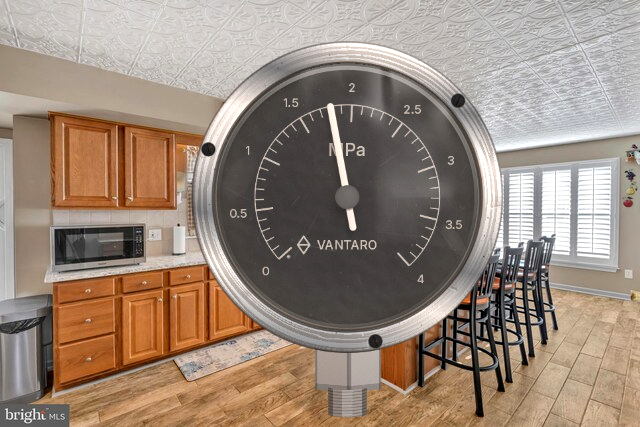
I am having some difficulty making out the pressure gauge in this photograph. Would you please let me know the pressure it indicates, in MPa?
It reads 1.8 MPa
